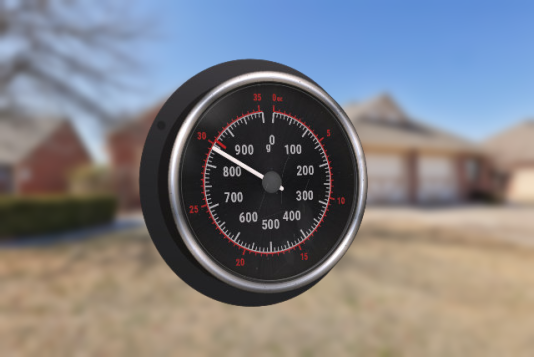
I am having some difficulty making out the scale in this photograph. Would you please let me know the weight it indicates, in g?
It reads 840 g
